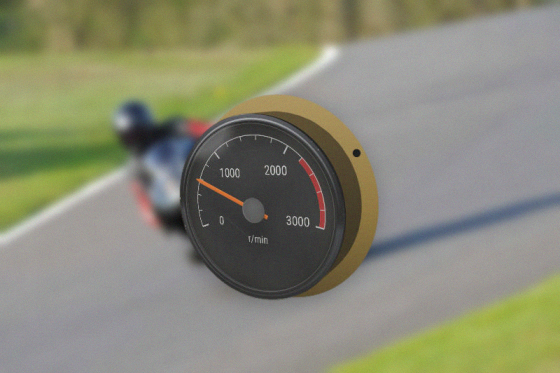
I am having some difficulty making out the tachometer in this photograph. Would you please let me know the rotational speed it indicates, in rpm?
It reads 600 rpm
